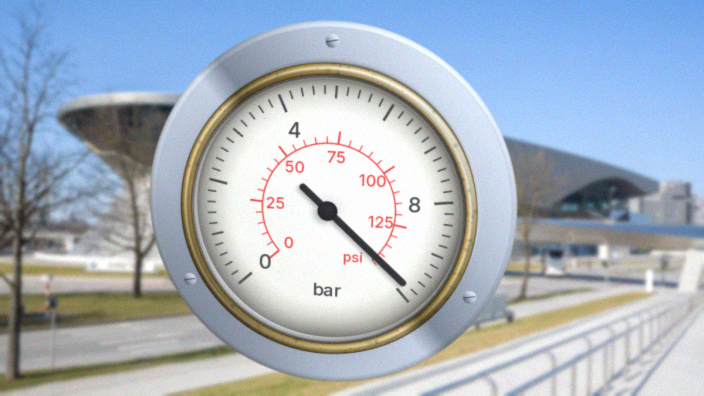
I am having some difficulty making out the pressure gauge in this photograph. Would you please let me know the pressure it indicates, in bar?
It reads 9.8 bar
